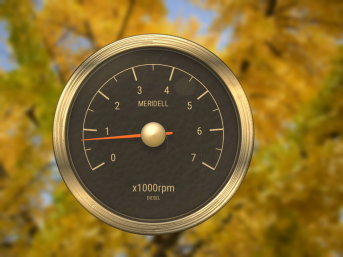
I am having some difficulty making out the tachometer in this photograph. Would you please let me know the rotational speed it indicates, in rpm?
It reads 750 rpm
